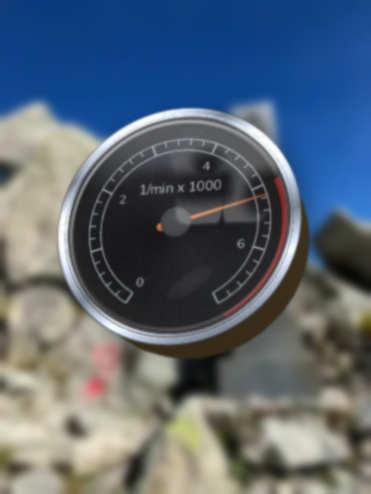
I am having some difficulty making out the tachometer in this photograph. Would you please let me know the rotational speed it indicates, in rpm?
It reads 5200 rpm
